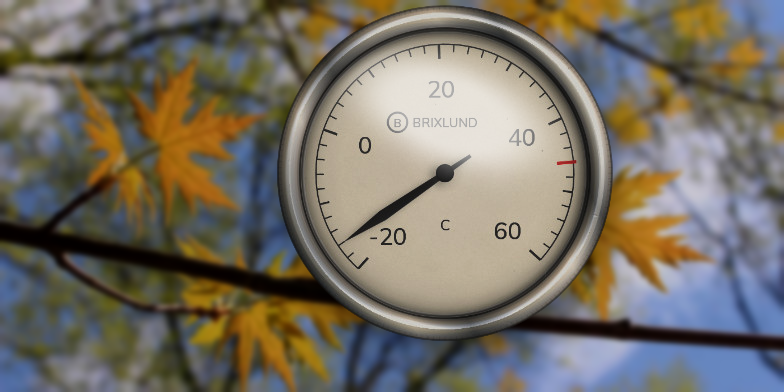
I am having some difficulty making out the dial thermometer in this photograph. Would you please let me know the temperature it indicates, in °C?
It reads -16 °C
